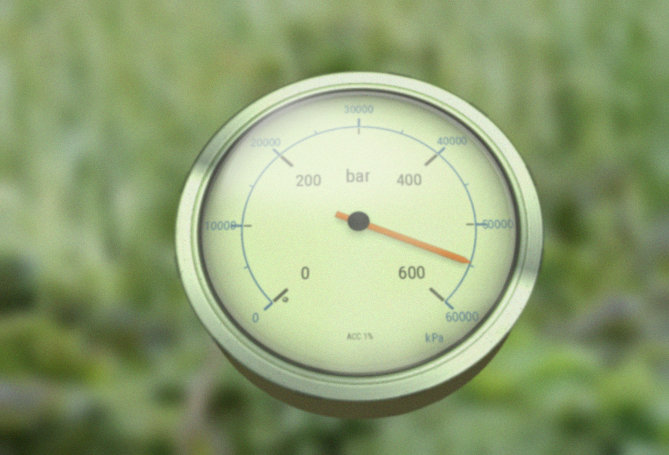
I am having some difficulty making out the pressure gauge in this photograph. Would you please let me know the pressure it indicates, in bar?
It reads 550 bar
